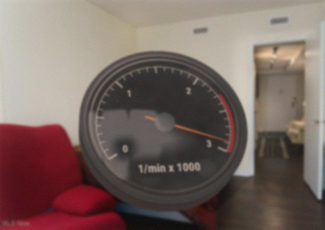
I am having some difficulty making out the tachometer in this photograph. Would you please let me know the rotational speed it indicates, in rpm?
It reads 2900 rpm
